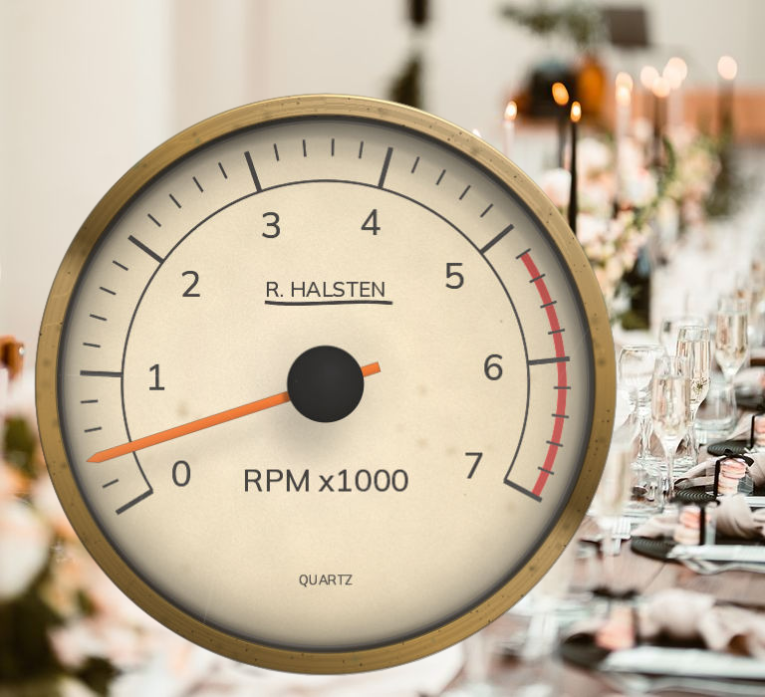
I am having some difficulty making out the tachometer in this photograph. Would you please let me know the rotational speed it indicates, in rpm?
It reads 400 rpm
